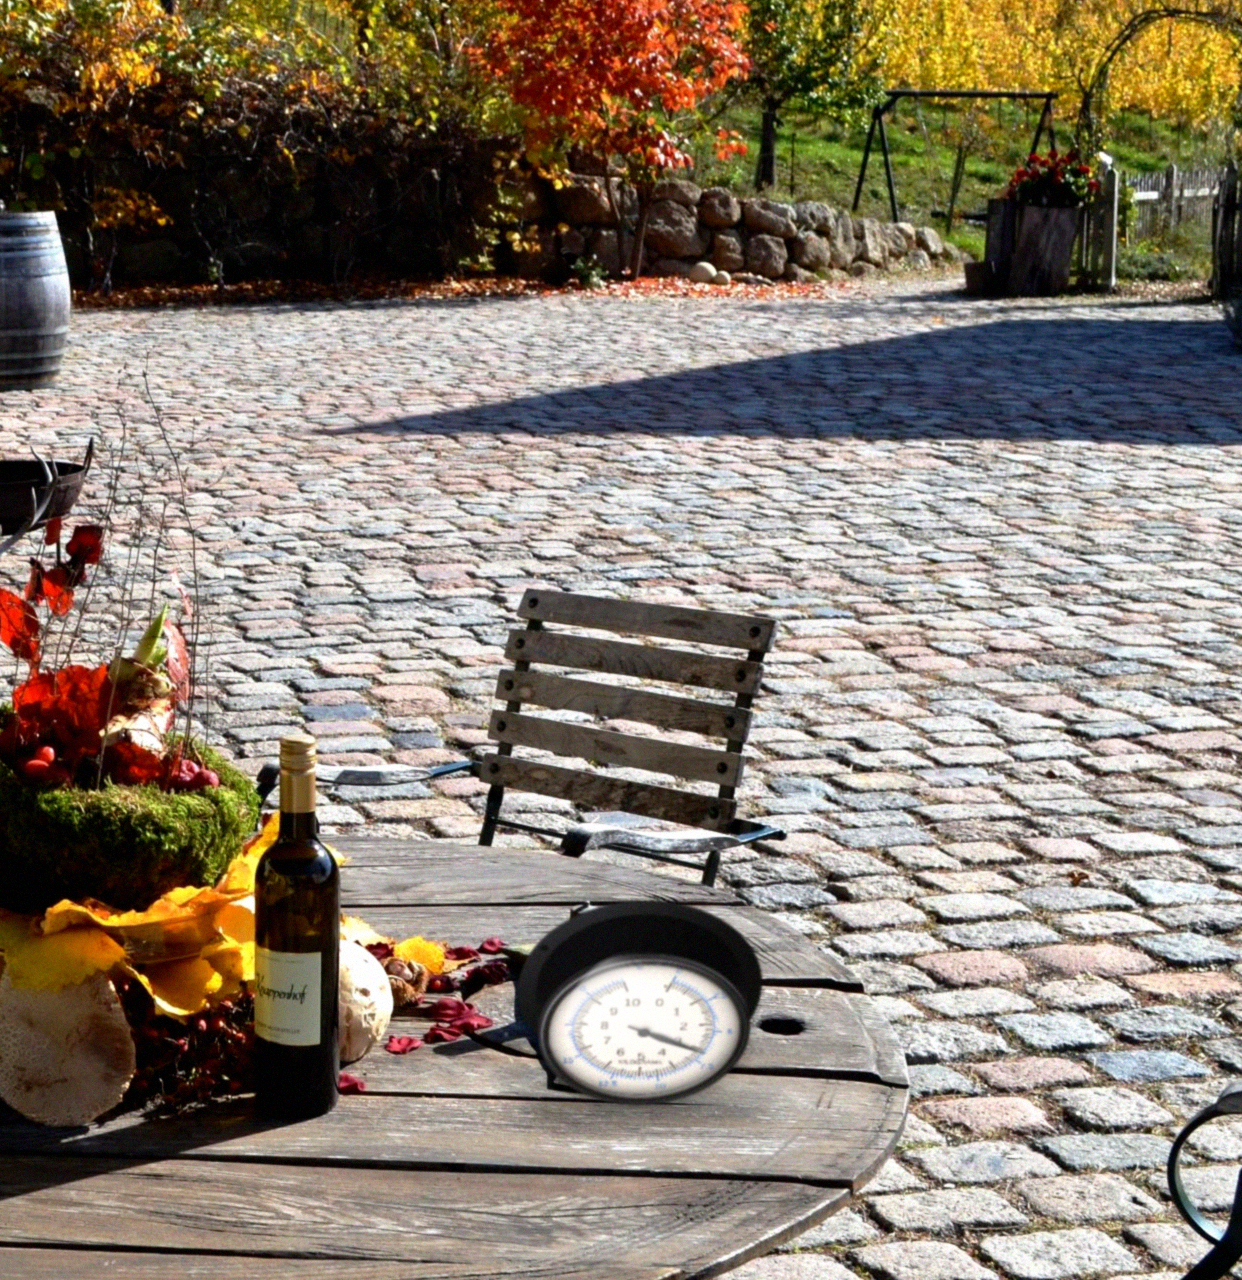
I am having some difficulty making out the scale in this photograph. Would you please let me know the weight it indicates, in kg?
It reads 3 kg
